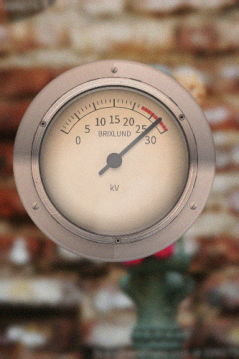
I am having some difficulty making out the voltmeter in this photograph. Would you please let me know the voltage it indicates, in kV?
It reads 27 kV
